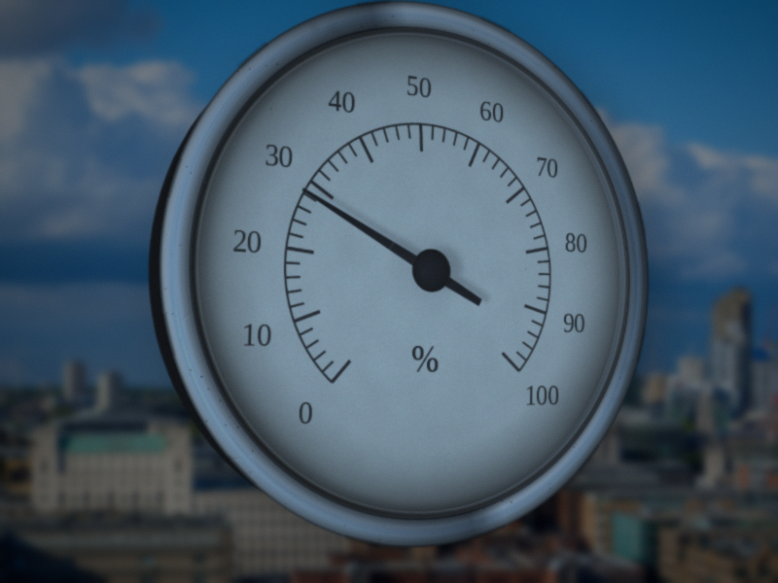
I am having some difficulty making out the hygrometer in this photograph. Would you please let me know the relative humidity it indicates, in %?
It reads 28 %
